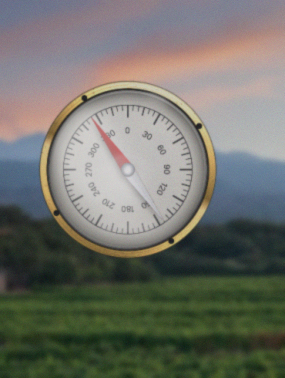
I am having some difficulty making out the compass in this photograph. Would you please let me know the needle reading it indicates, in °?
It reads 325 °
